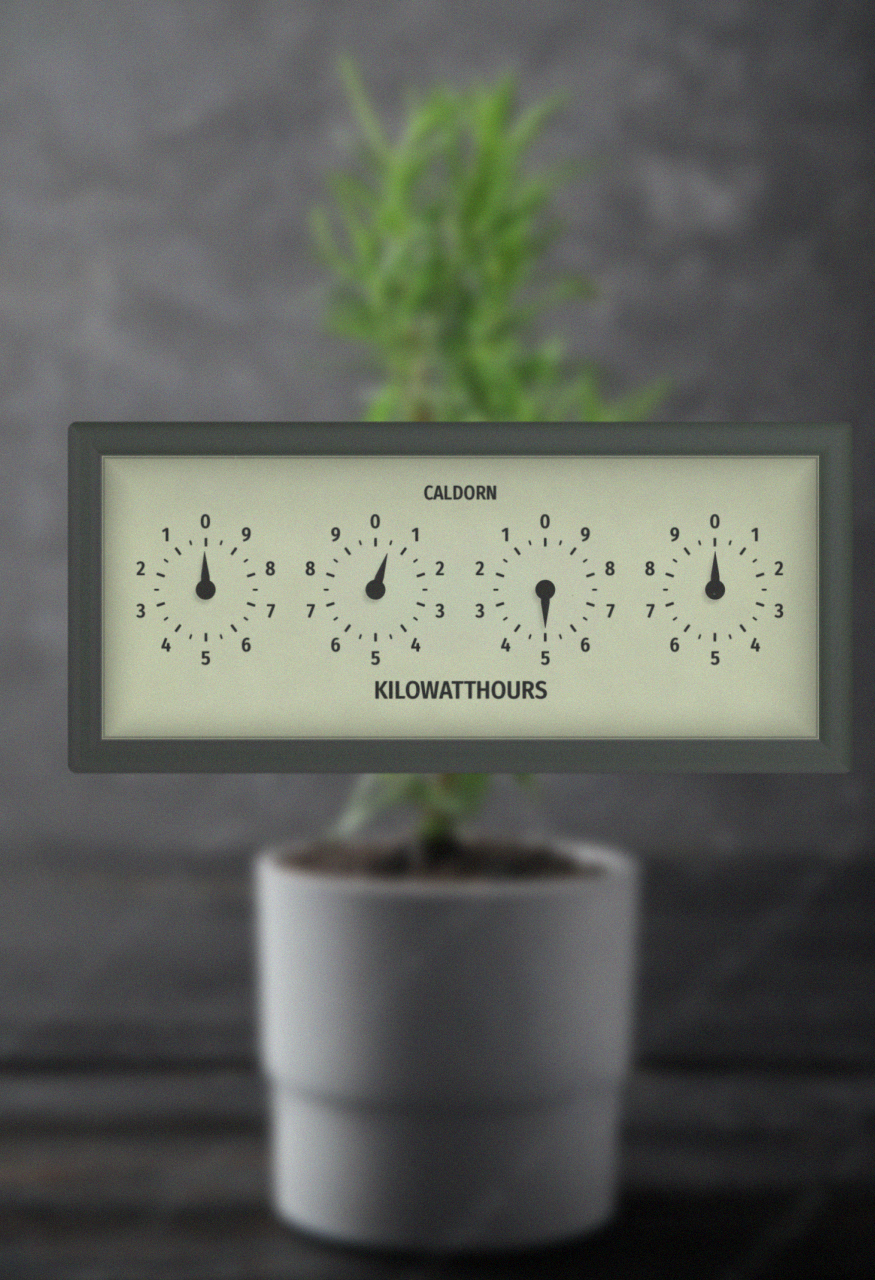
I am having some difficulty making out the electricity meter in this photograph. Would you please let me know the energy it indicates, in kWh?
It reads 50 kWh
